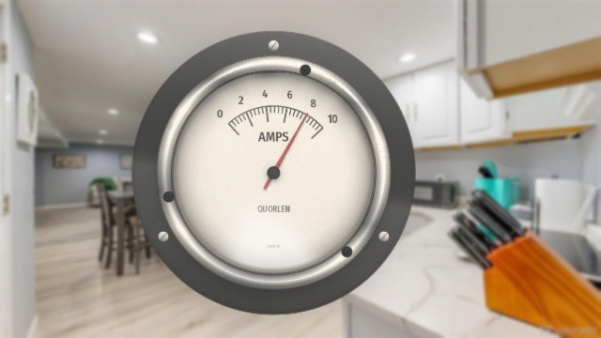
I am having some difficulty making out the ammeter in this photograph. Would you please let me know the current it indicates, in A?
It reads 8 A
